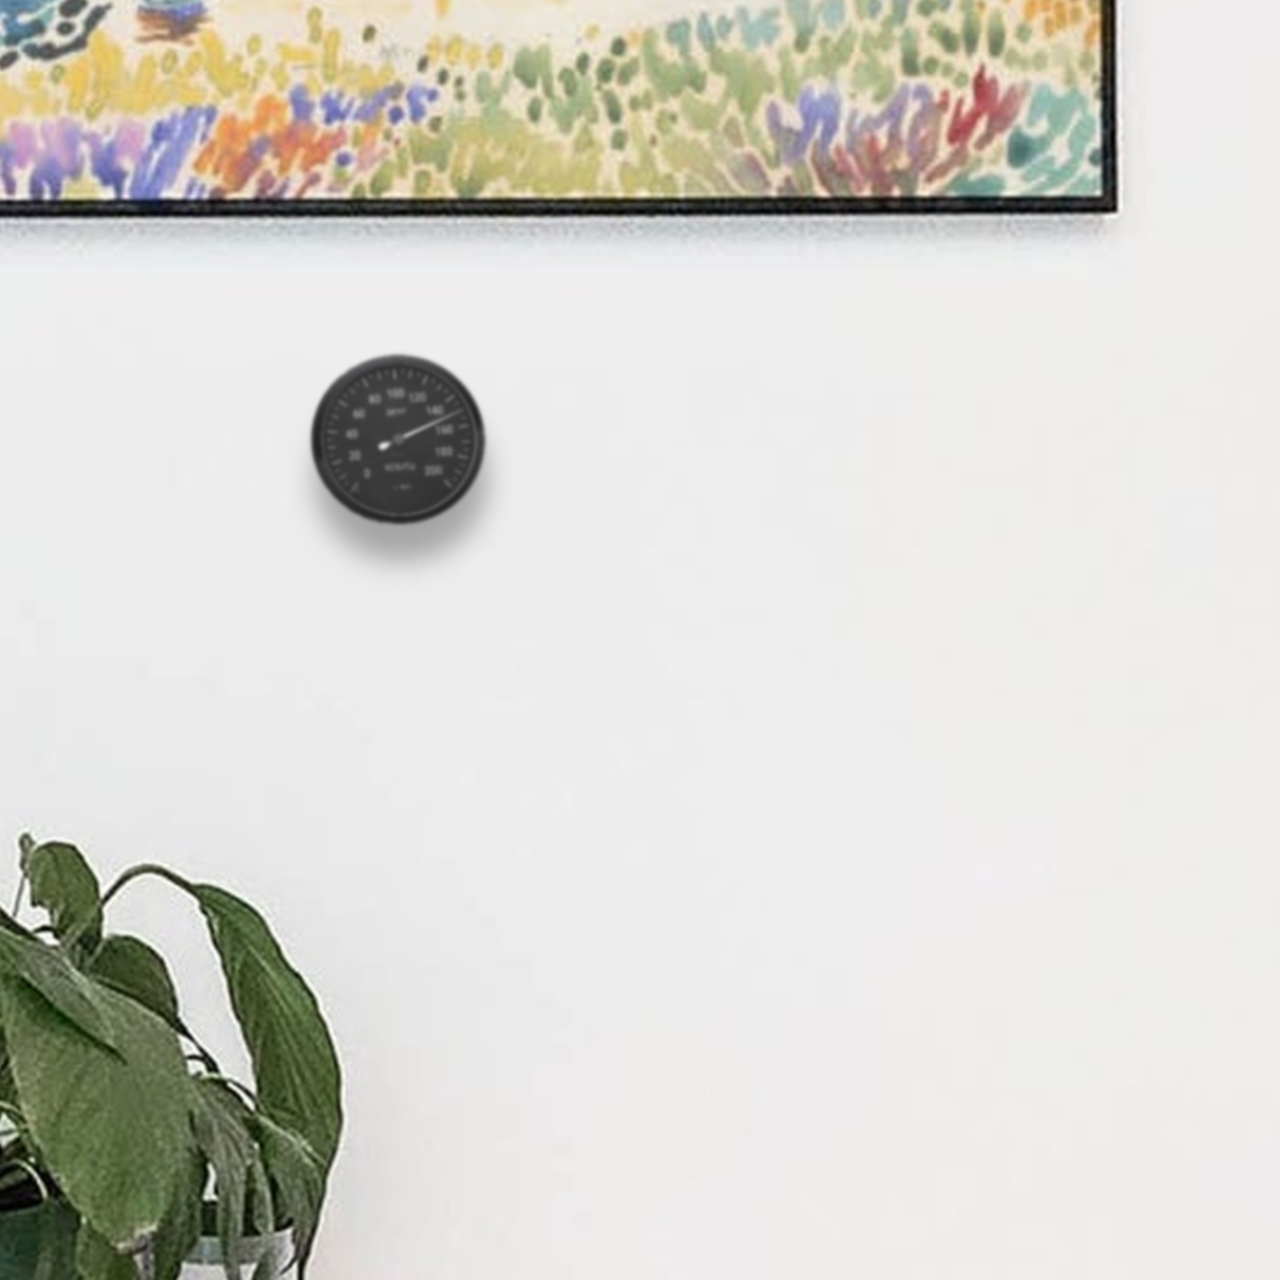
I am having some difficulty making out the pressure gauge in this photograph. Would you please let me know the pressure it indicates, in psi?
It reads 150 psi
